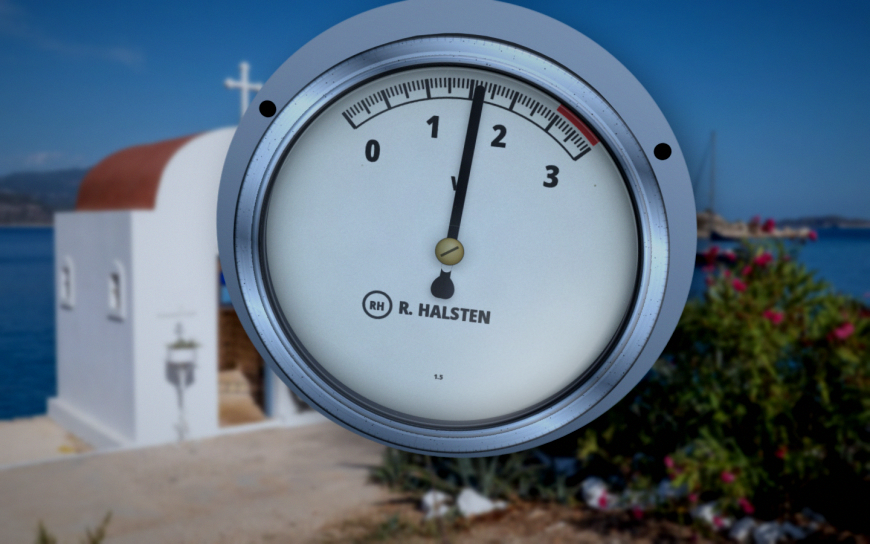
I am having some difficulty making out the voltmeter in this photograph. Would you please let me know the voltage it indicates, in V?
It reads 1.6 V
